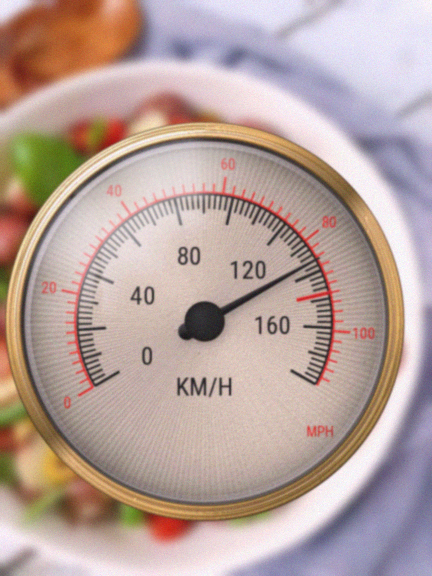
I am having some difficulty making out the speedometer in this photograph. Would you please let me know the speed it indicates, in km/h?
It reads 136 km/h
